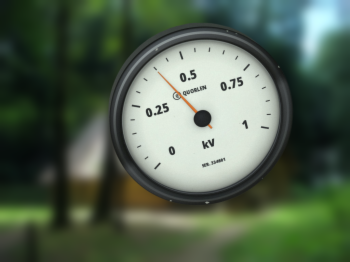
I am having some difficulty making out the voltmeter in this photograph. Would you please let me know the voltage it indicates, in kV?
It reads 0.4 kV
